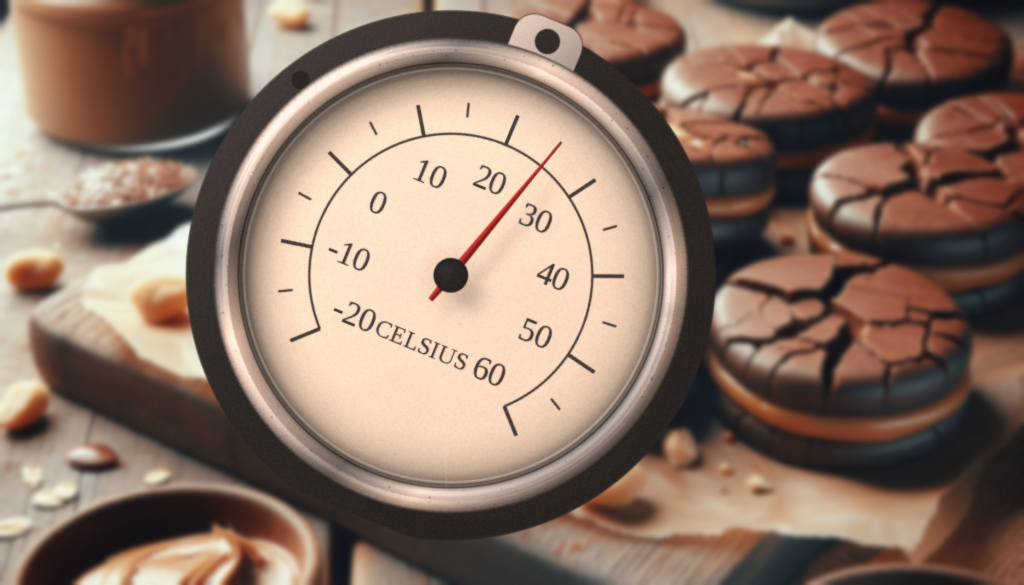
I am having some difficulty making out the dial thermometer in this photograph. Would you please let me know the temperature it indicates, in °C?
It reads 25 °C
